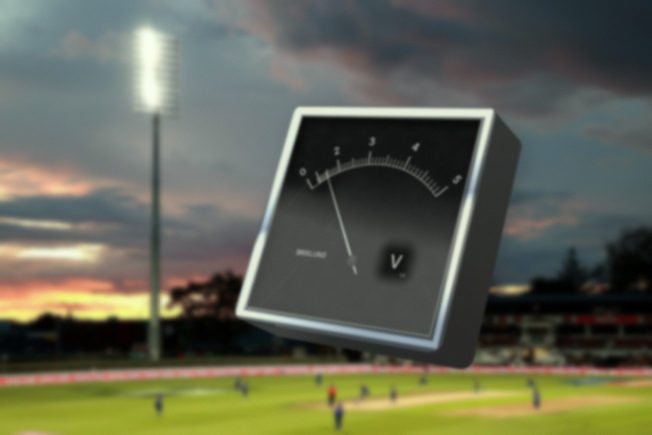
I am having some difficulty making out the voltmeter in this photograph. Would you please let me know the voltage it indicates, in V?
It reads 1.5 V
